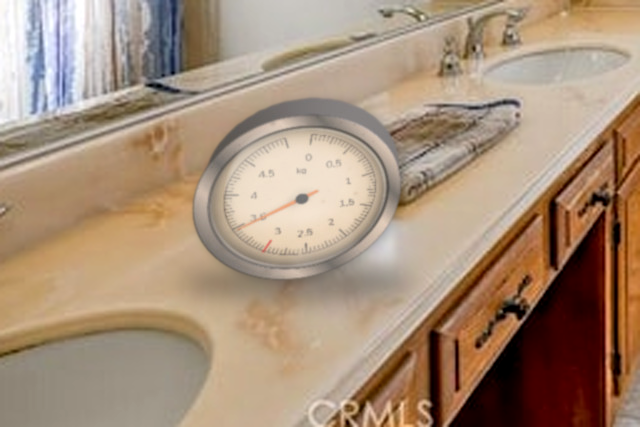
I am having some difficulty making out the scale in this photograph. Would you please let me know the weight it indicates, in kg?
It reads 3.5 kg
